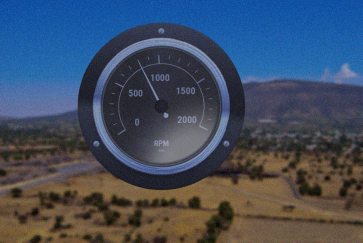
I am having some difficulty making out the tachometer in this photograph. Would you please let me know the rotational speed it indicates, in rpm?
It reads 800 rpm
